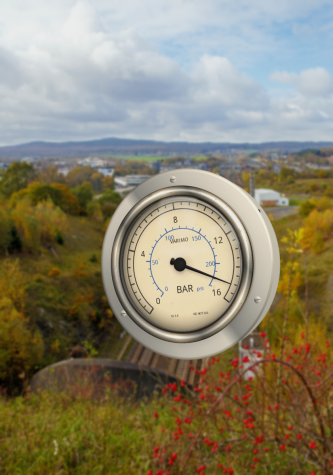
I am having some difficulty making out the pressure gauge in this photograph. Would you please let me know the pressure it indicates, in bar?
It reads 15 bar
